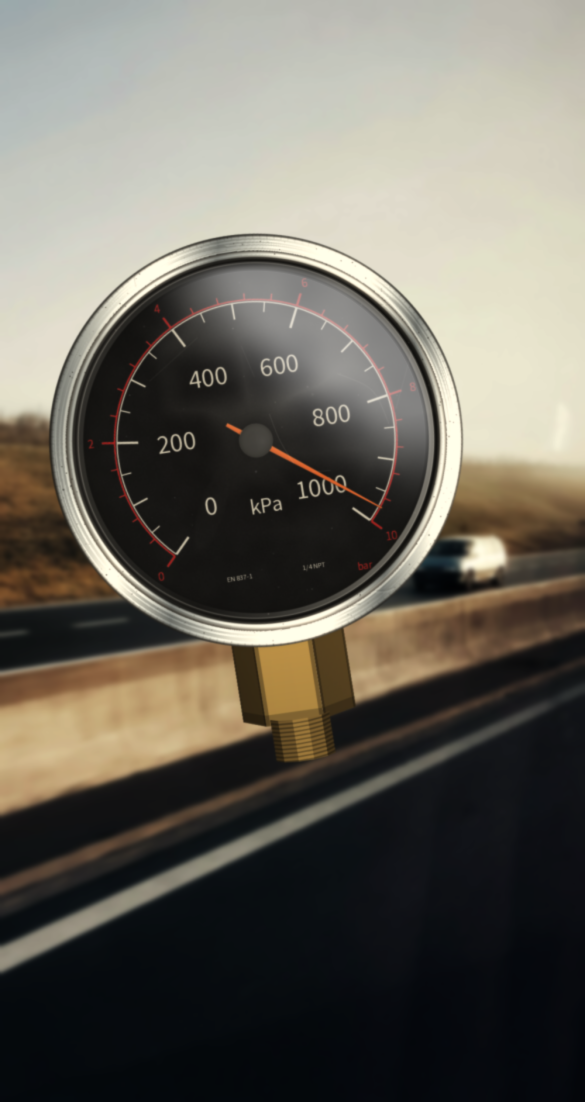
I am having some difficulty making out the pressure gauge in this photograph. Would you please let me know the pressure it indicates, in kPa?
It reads 975 kPa
